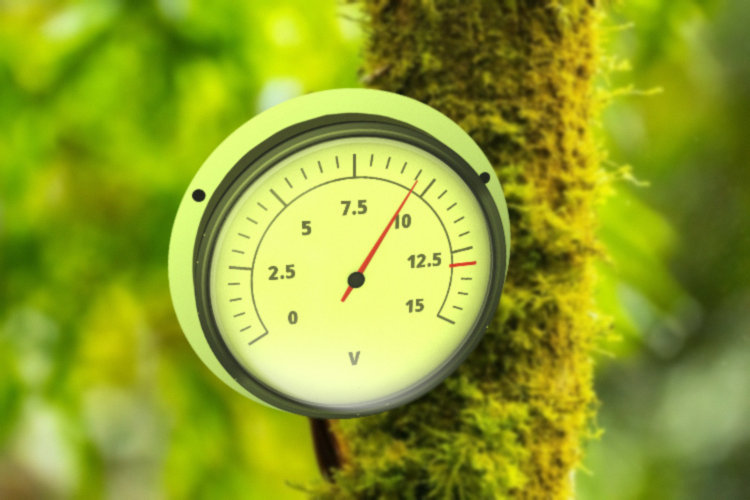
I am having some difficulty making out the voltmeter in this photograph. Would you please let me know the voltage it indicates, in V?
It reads 9.5 V
